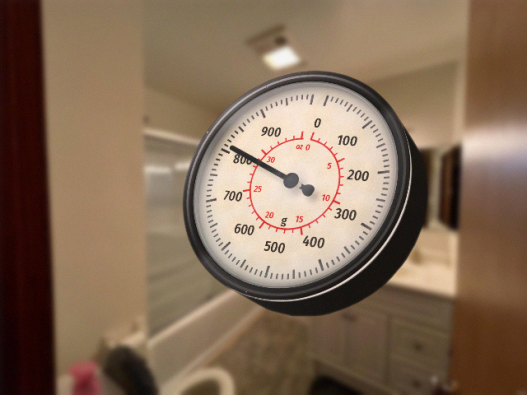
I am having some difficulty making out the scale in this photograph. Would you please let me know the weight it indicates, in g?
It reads 810 g
